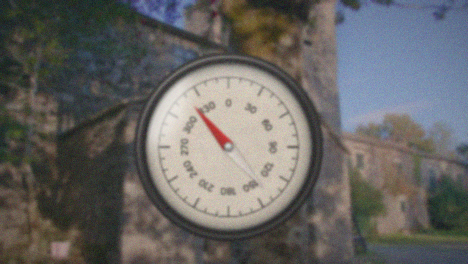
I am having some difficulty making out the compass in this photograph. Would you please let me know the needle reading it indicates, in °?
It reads 320 °
